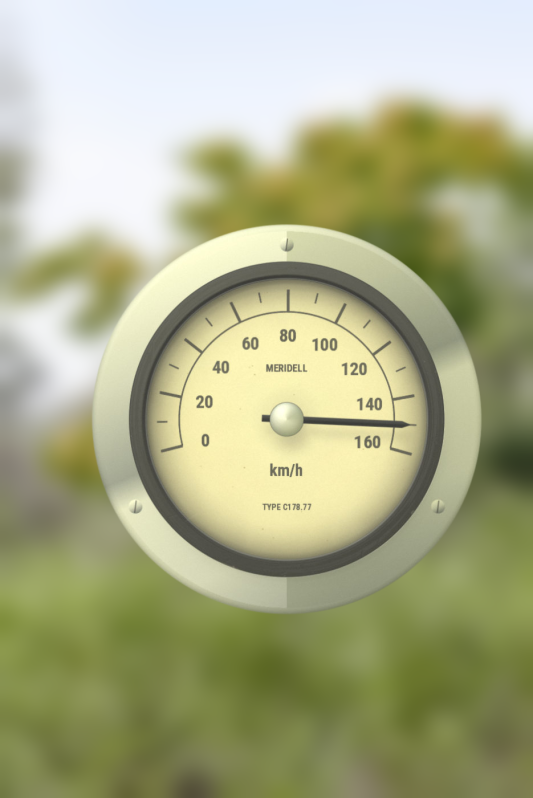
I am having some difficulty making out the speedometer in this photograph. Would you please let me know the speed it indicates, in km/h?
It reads 150 km/h
